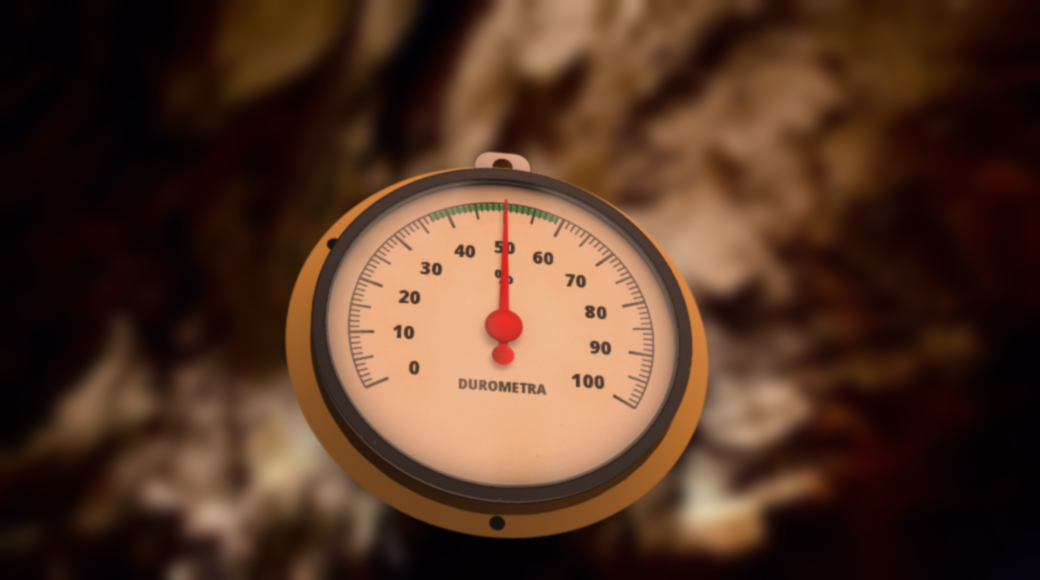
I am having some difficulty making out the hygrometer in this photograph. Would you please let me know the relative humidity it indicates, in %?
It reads 50 %
